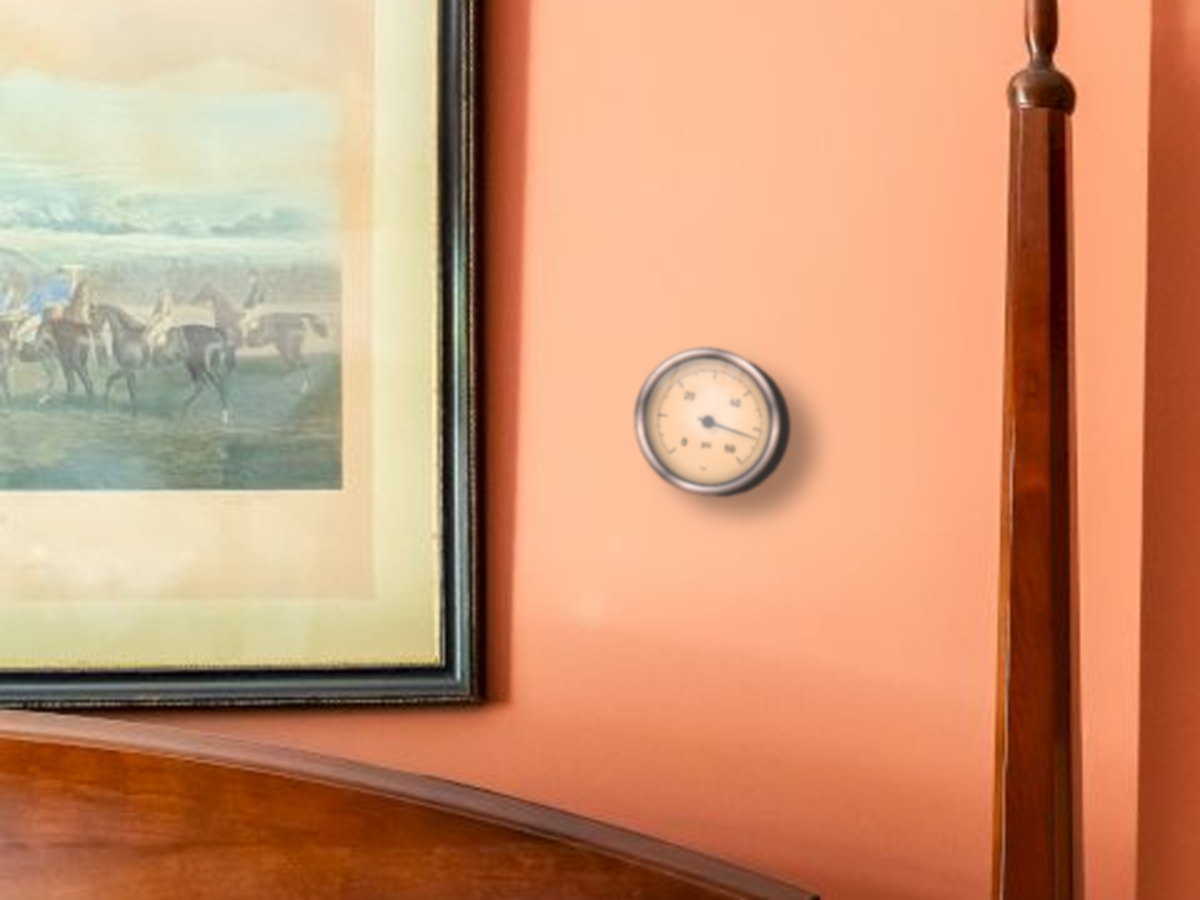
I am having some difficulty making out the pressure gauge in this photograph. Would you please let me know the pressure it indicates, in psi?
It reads 52.5 psi
